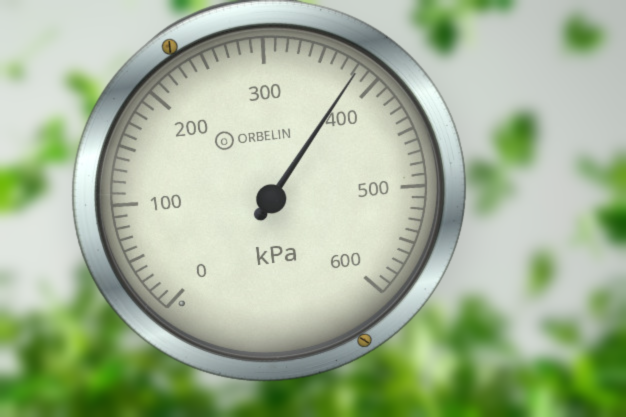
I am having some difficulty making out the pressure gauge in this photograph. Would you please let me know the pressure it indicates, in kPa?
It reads 380 kPa
